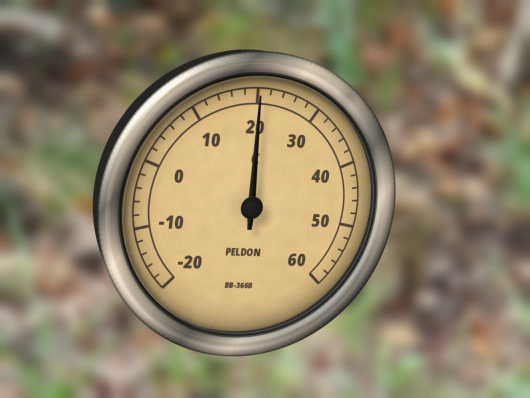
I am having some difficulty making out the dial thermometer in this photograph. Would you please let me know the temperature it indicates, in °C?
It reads 20 °C
